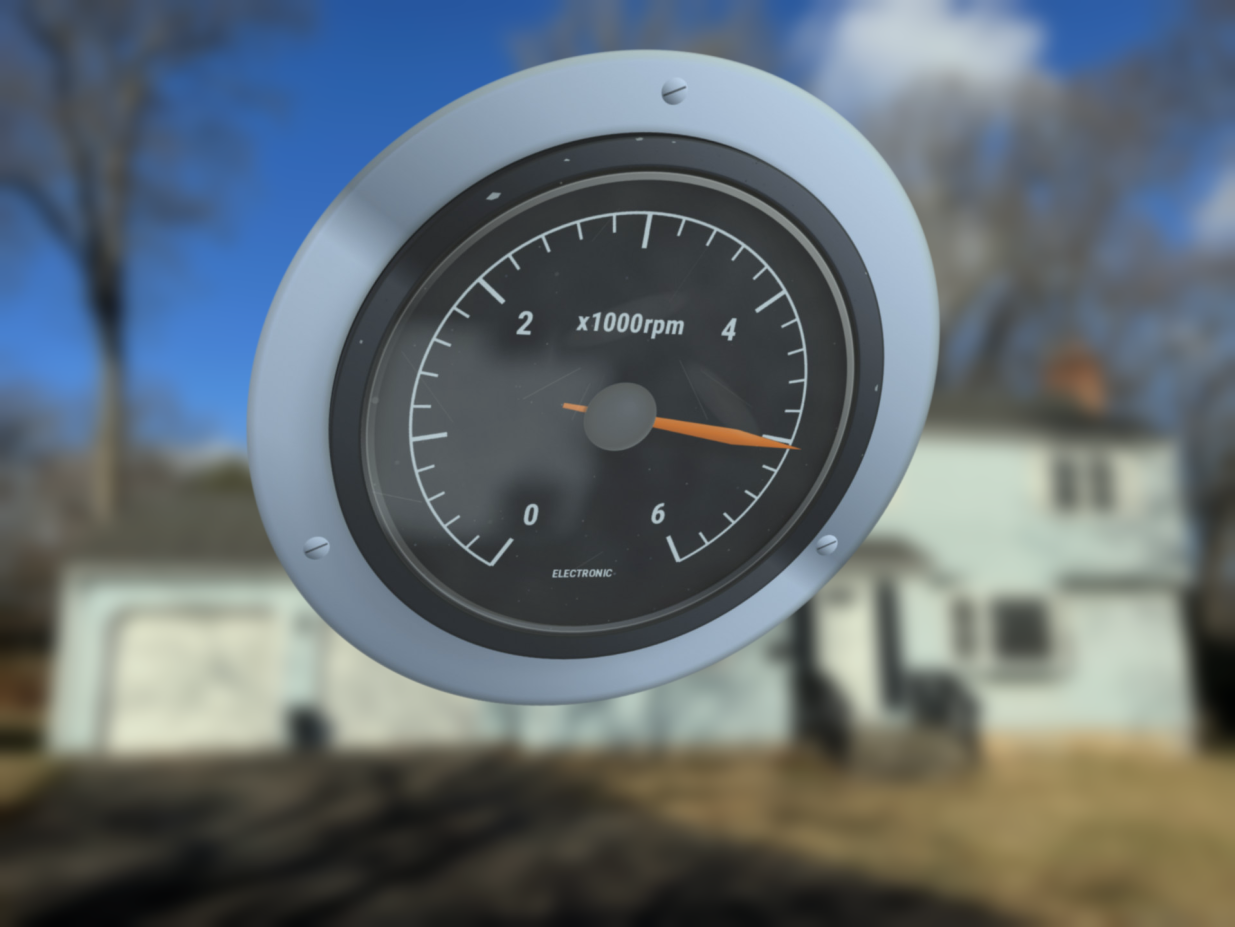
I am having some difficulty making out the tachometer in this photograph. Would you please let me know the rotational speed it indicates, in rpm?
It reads 5000 rpm
